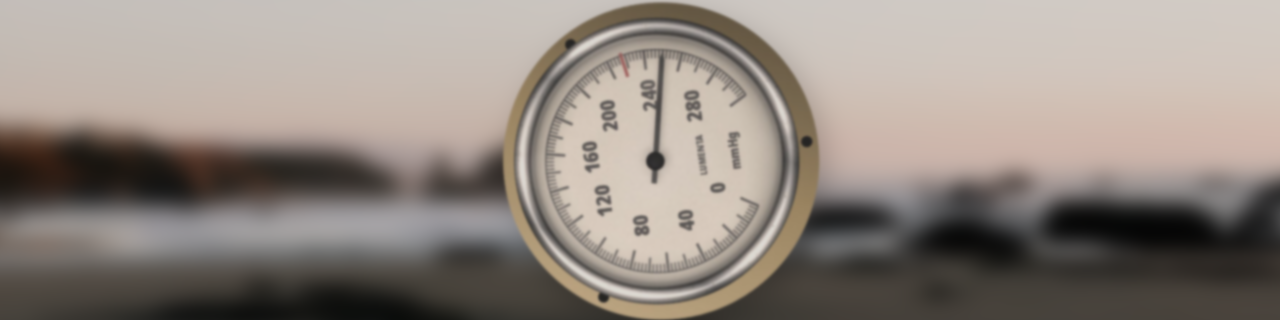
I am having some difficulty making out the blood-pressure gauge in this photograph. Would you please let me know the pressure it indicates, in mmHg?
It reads 250 mmHg
